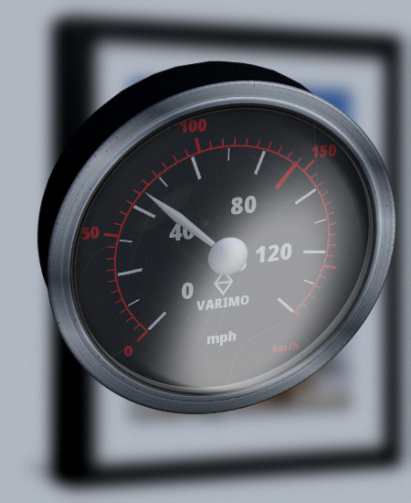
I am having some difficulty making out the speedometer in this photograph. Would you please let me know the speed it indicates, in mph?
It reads 45 mph
